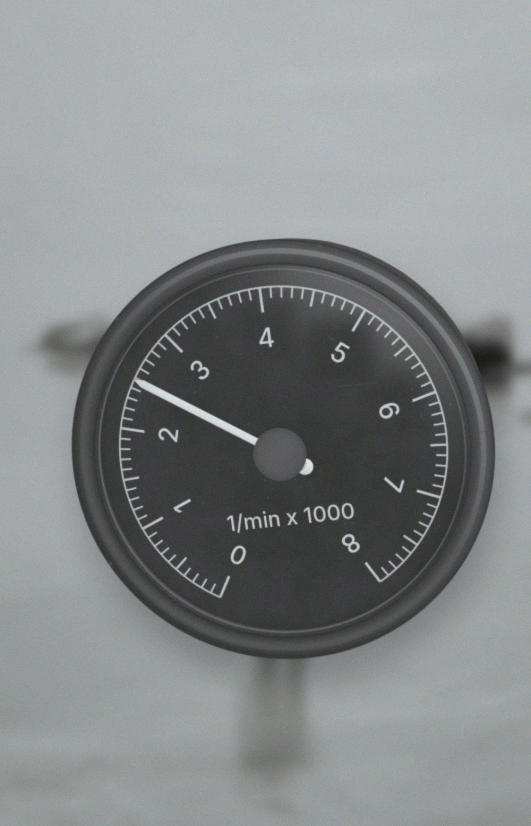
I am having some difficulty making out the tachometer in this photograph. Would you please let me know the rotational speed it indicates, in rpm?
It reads 2500 rpm
